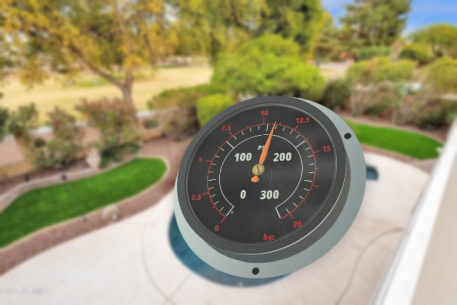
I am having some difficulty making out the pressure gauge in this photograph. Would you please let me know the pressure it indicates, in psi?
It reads 160 psi
